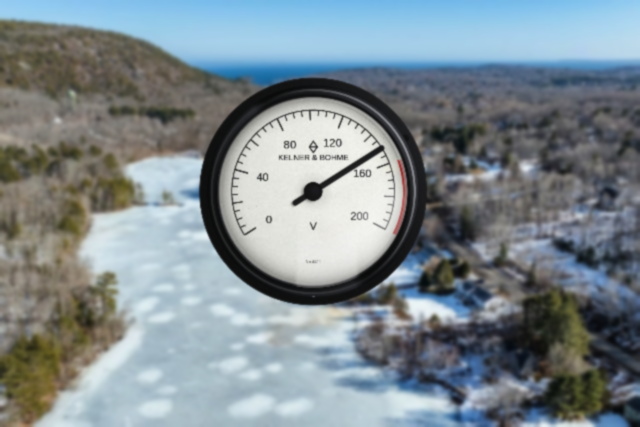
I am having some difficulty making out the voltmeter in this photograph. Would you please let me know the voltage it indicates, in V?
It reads 150 V
